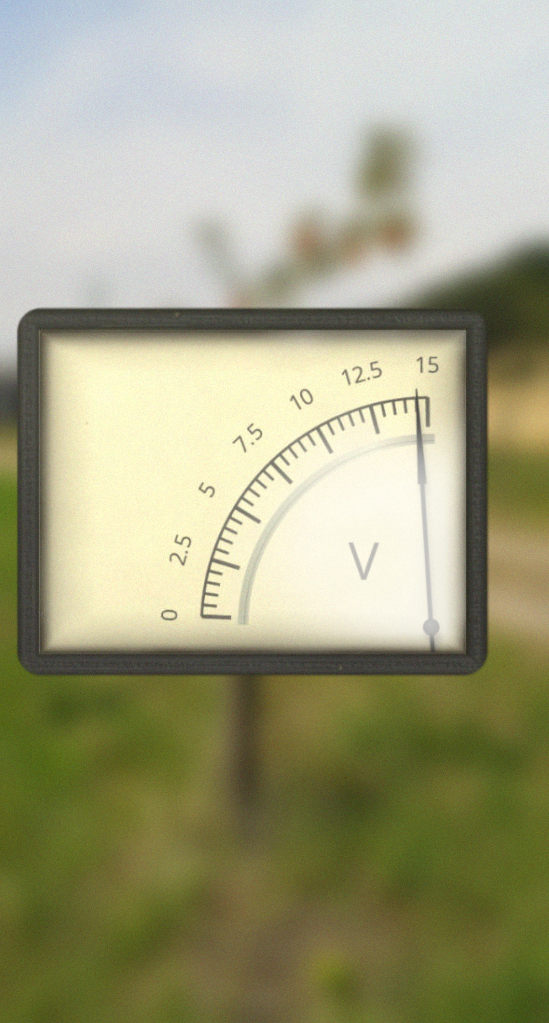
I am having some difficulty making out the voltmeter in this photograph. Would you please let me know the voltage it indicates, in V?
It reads 14.5 V
